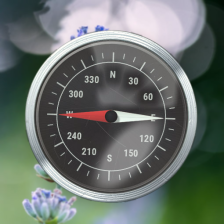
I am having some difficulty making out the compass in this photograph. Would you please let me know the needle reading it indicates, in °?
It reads 270 °
